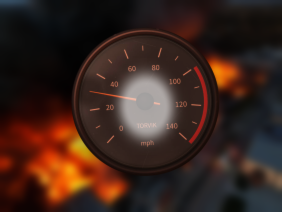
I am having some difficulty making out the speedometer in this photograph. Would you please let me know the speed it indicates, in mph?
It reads 30 mph
